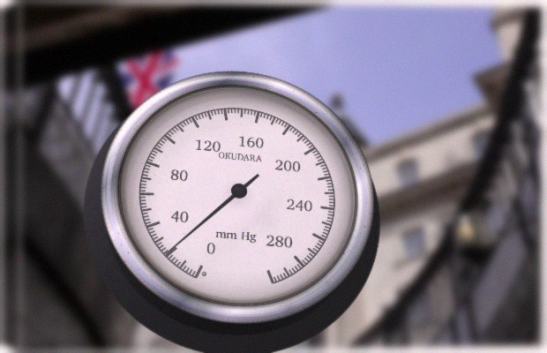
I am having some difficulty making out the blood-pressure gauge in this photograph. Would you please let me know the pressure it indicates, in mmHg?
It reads 20 mmHg
